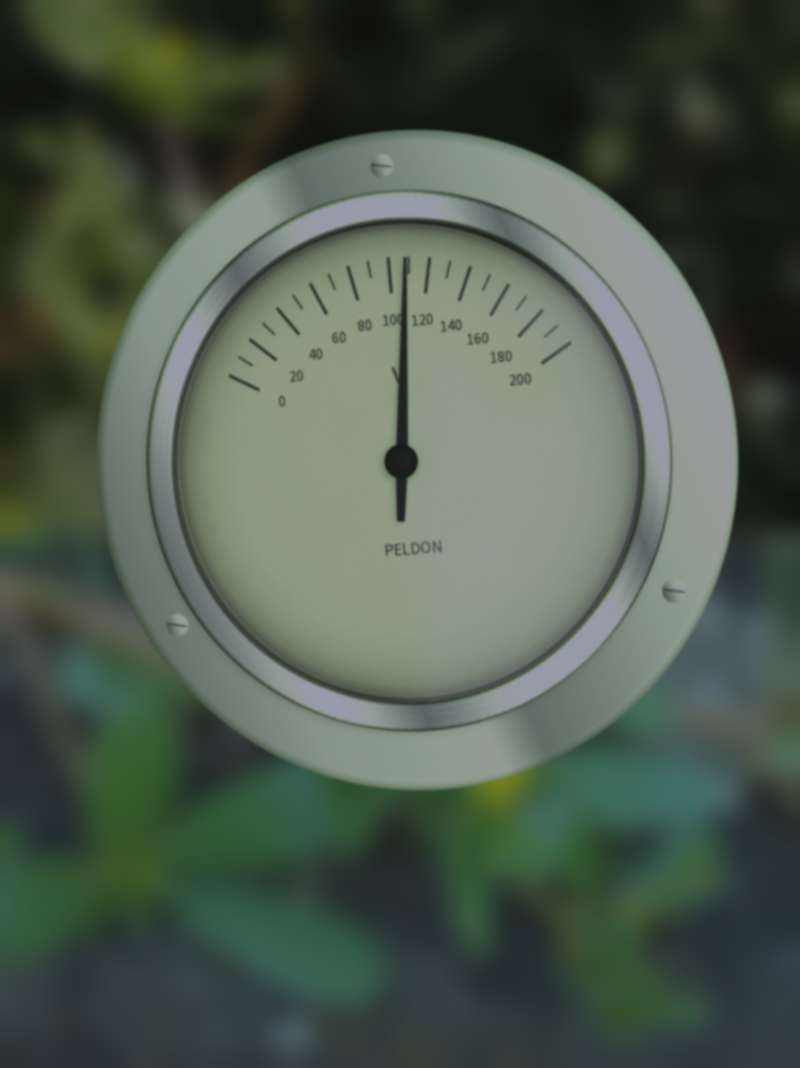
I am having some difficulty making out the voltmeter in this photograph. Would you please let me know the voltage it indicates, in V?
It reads 110 V
